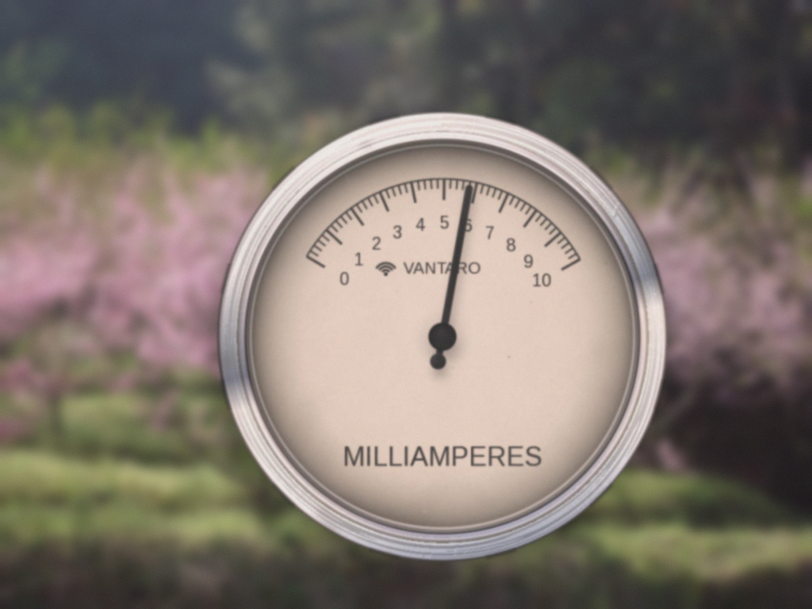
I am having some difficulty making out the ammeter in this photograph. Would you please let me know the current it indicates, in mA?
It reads 5.8 mA
